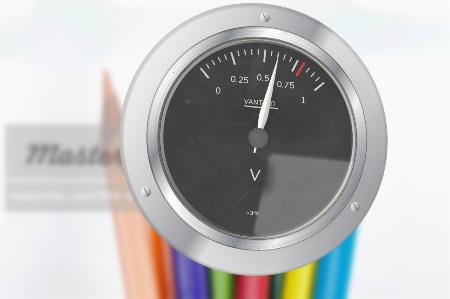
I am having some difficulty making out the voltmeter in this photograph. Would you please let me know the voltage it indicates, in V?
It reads 0.6 V
